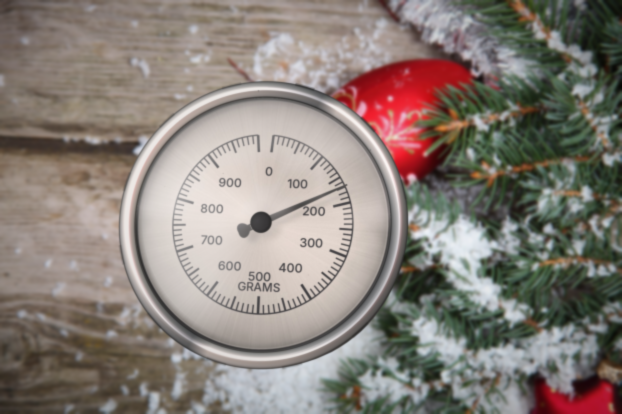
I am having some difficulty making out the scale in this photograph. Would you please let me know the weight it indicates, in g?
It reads 170 g
